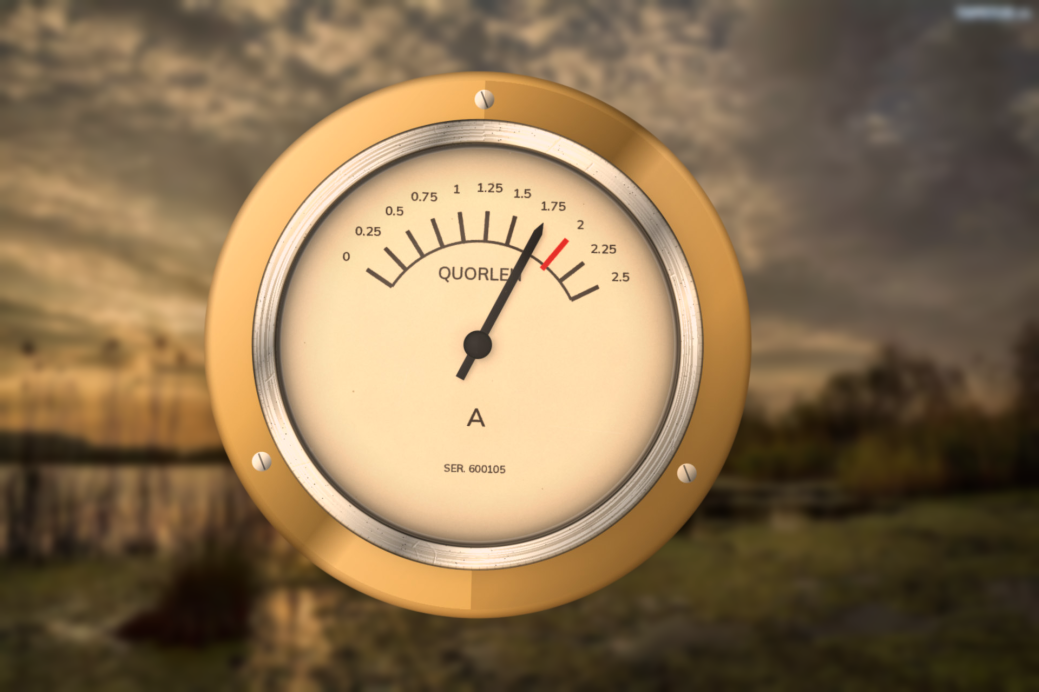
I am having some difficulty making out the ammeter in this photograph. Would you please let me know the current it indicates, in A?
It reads 1.75 A
